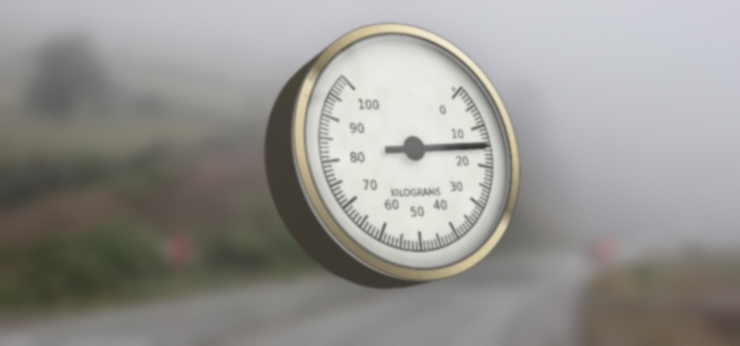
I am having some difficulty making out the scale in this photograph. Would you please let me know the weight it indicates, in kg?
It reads 15 kg
